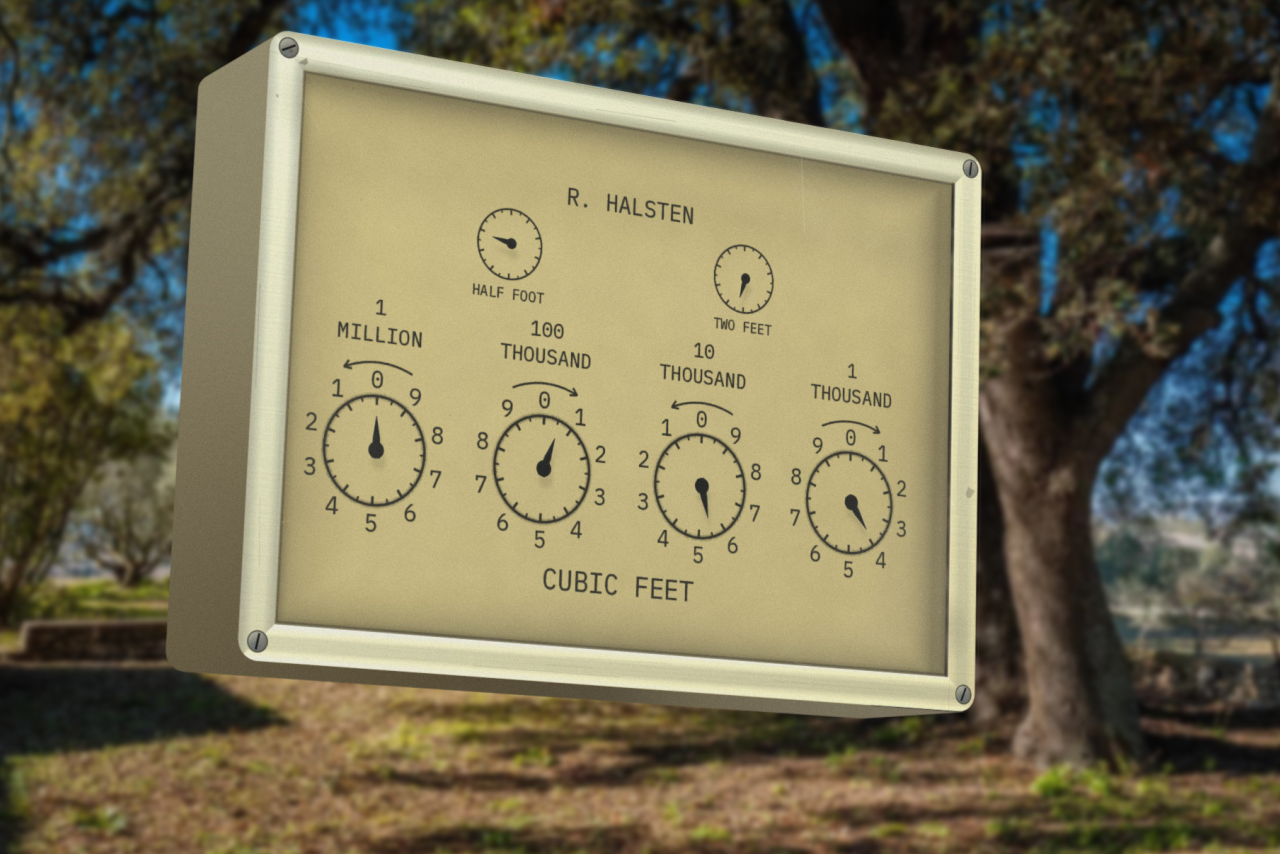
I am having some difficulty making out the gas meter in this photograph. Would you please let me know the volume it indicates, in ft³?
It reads 5400 ft³
